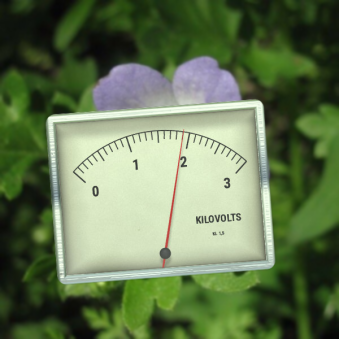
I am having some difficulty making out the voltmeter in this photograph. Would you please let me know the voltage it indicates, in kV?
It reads 1.9 kV
